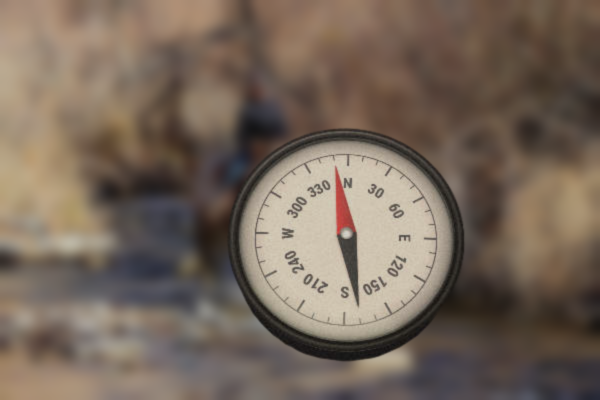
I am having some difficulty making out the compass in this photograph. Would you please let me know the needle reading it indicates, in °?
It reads 350 °
